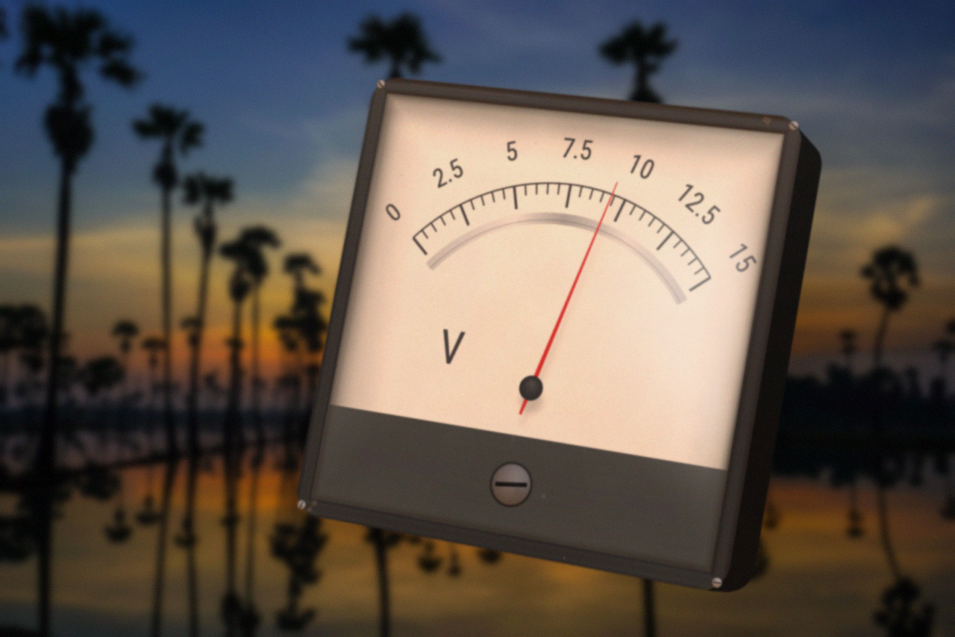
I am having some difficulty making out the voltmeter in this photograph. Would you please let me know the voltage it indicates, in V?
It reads 9.5 V
